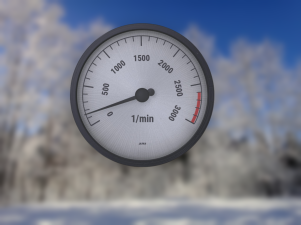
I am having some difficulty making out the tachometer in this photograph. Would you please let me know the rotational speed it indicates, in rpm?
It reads 150 rpm
